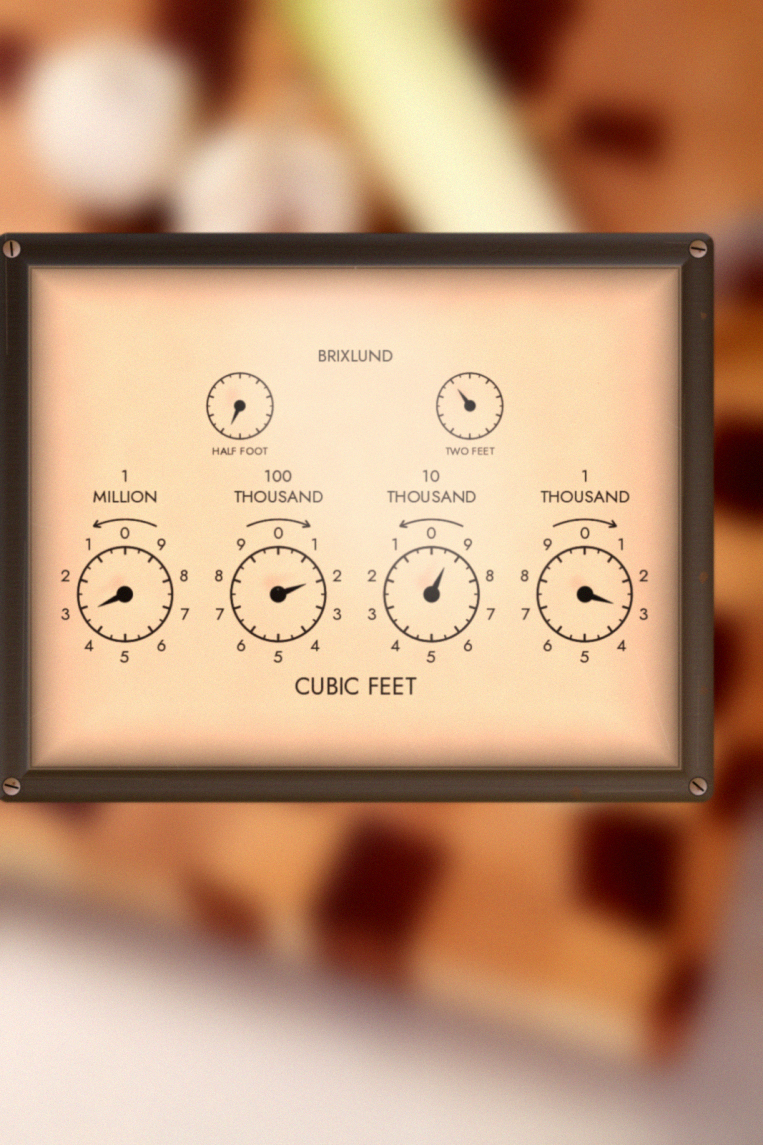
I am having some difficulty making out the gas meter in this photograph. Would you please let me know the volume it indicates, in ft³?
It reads 319300 ft³
